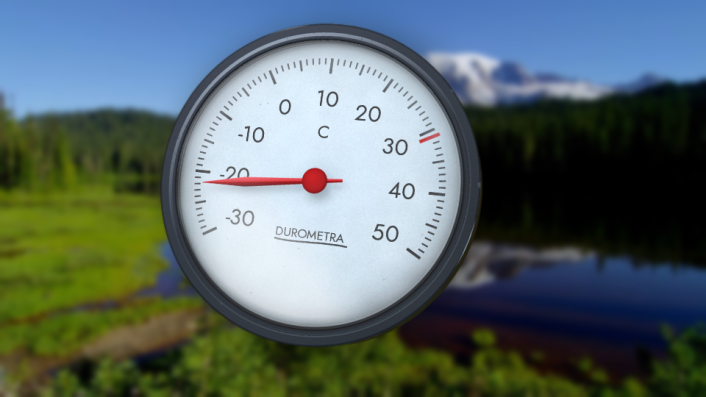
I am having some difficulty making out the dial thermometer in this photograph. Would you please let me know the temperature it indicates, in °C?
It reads -22 °C
